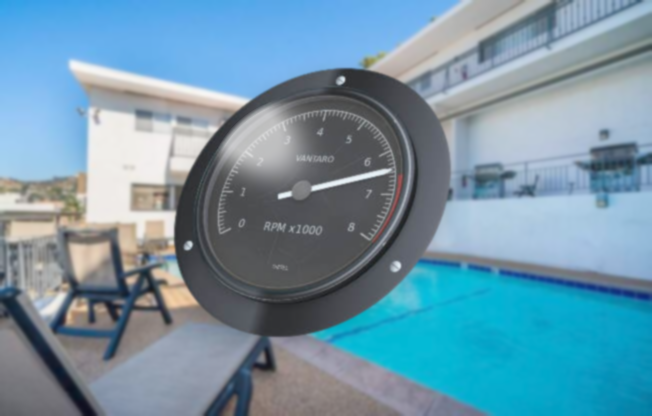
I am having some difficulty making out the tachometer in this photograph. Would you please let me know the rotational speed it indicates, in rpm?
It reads 6500 rpm
